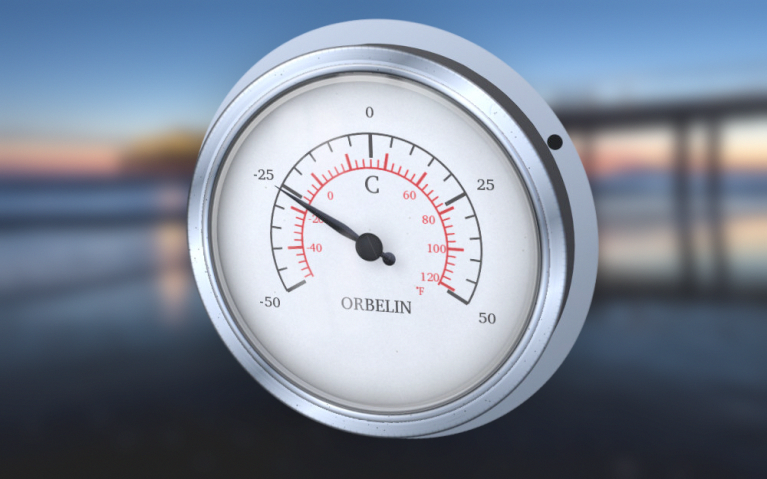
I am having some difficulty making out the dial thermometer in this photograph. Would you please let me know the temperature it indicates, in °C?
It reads -25 °C
